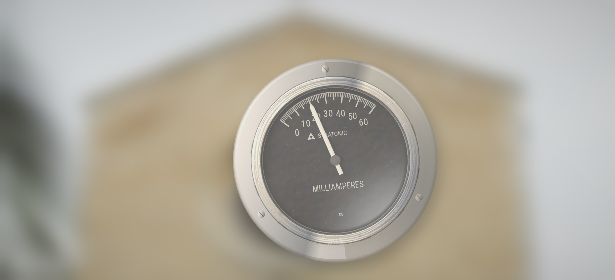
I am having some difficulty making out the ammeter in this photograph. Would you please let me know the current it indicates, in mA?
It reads 20 mA
